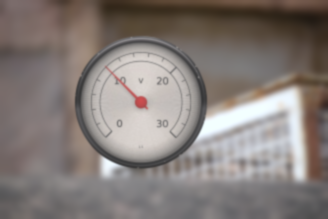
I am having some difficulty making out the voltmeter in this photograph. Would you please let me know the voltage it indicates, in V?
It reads 10 V
